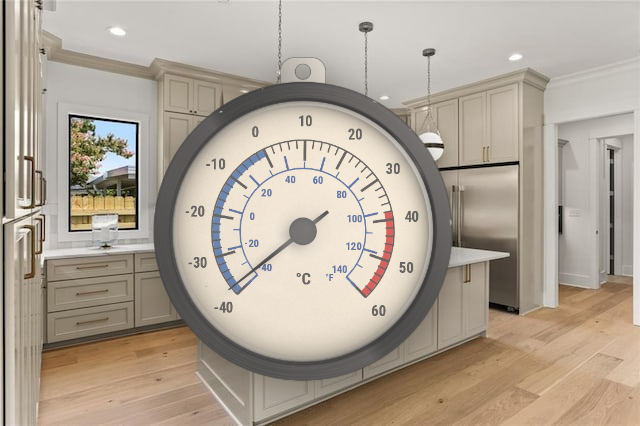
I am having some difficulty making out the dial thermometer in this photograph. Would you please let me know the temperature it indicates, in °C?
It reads -38 °C
